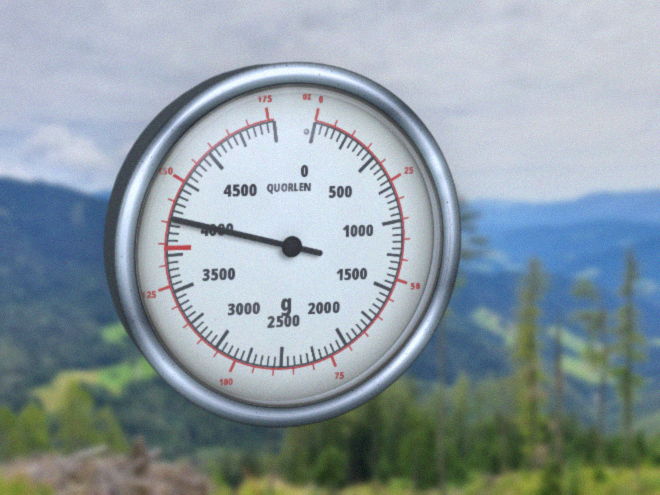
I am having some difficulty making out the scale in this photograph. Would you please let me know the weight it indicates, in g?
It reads 4000 g
